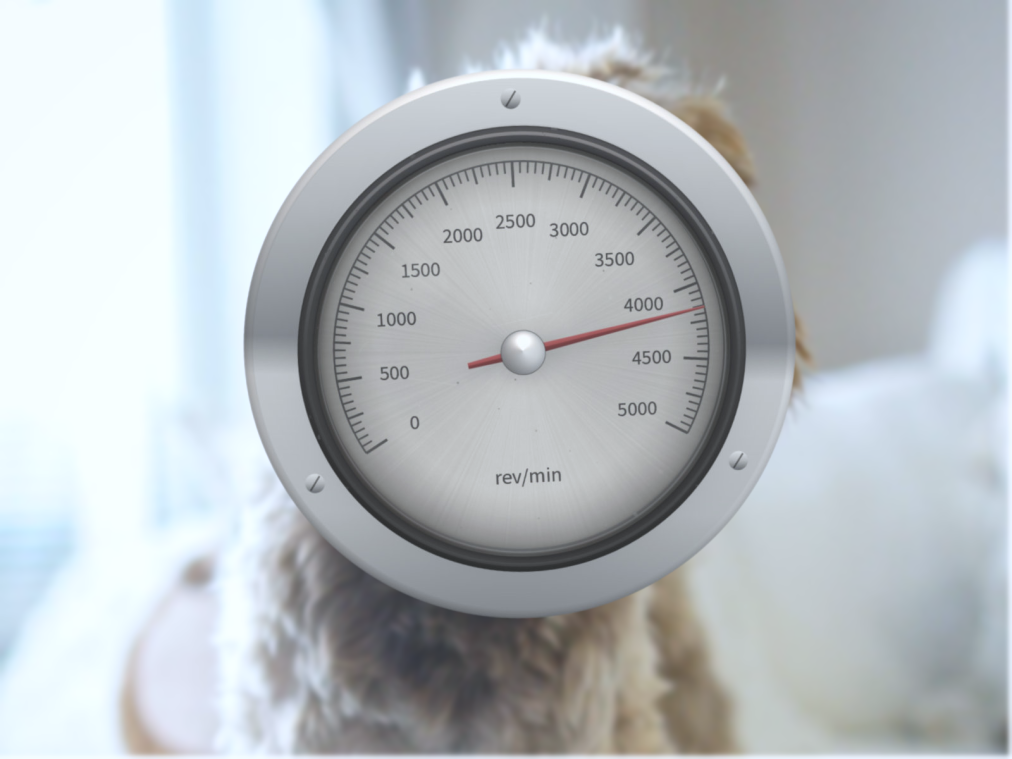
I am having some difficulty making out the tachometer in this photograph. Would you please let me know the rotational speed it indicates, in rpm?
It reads 4150 rpm
